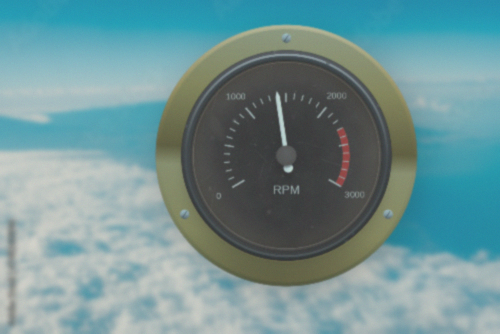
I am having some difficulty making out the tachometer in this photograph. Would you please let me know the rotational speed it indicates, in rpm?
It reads 1400 rpm
